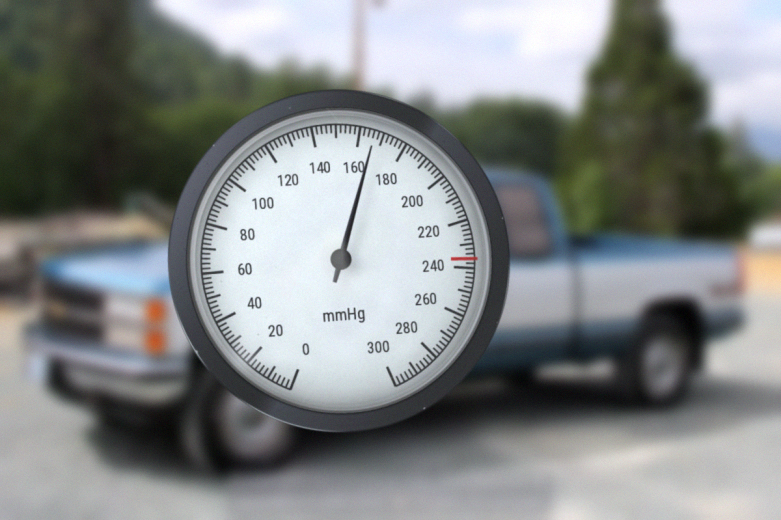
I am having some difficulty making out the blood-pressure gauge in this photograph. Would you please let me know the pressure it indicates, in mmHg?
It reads 166 mmHg
